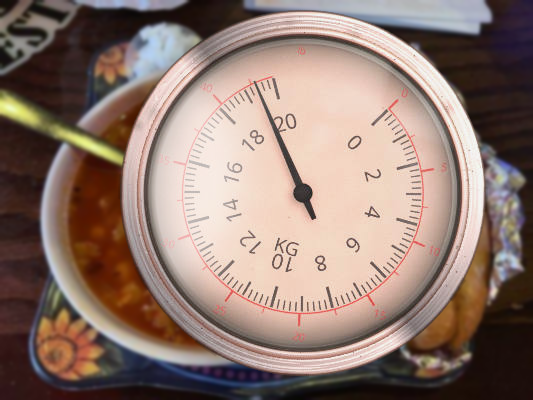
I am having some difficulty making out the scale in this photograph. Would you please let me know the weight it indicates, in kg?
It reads 19.4 kg
